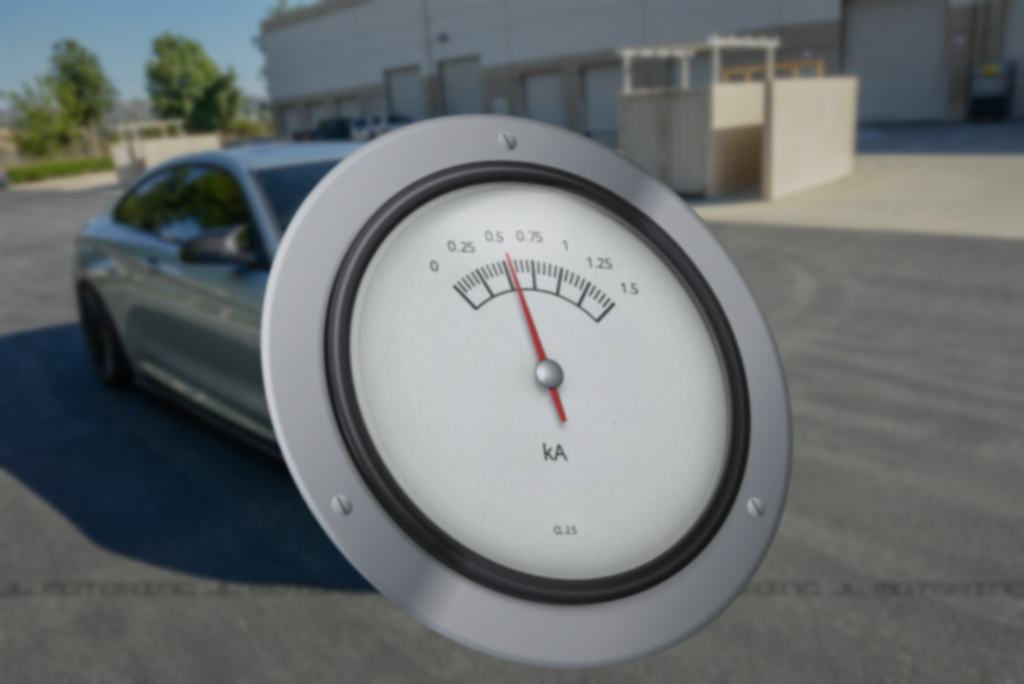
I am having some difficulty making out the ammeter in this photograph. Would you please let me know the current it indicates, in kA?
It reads 0.5 kA
